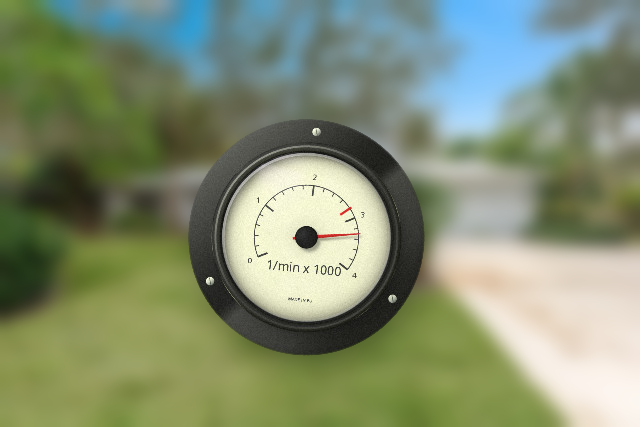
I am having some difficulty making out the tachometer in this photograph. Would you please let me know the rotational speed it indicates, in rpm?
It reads 3300 rpm
